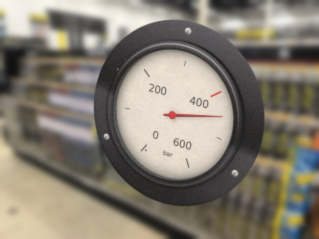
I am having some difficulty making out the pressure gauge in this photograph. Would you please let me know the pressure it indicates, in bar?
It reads 450 bar
